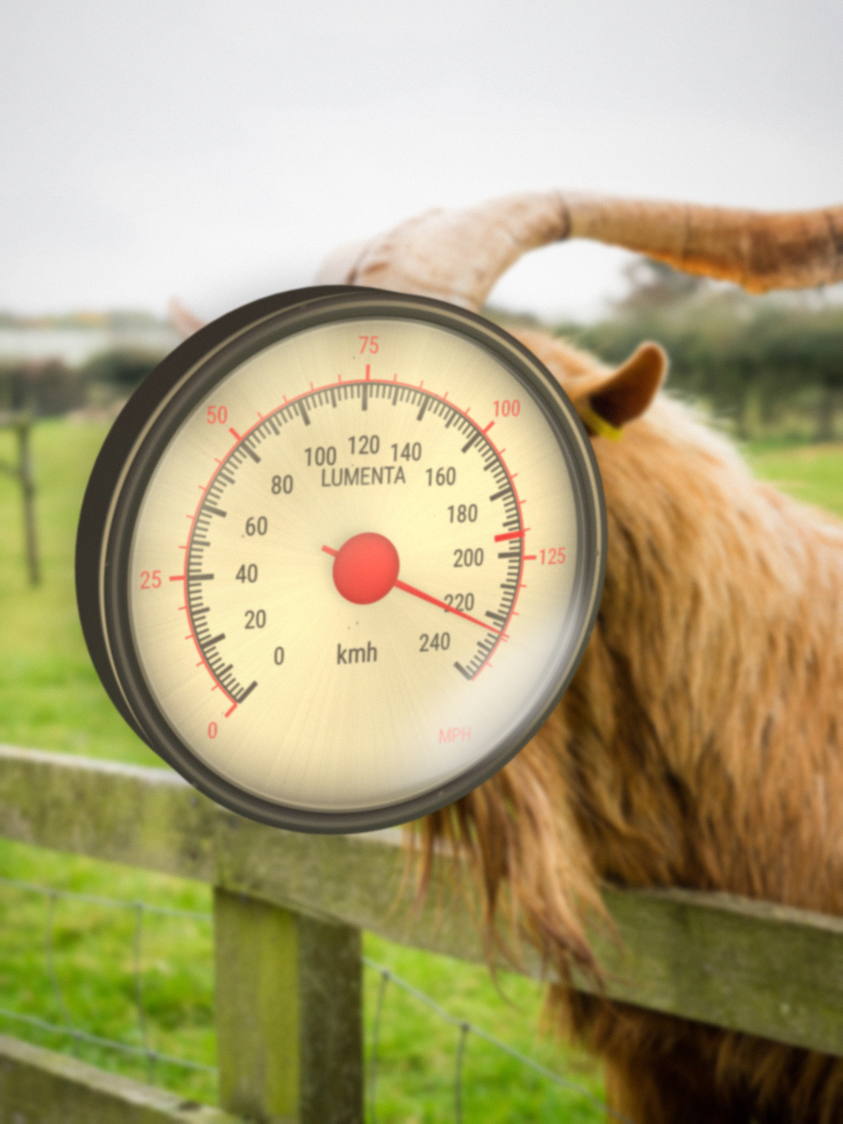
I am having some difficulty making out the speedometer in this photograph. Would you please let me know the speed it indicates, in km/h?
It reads 224 km/h
